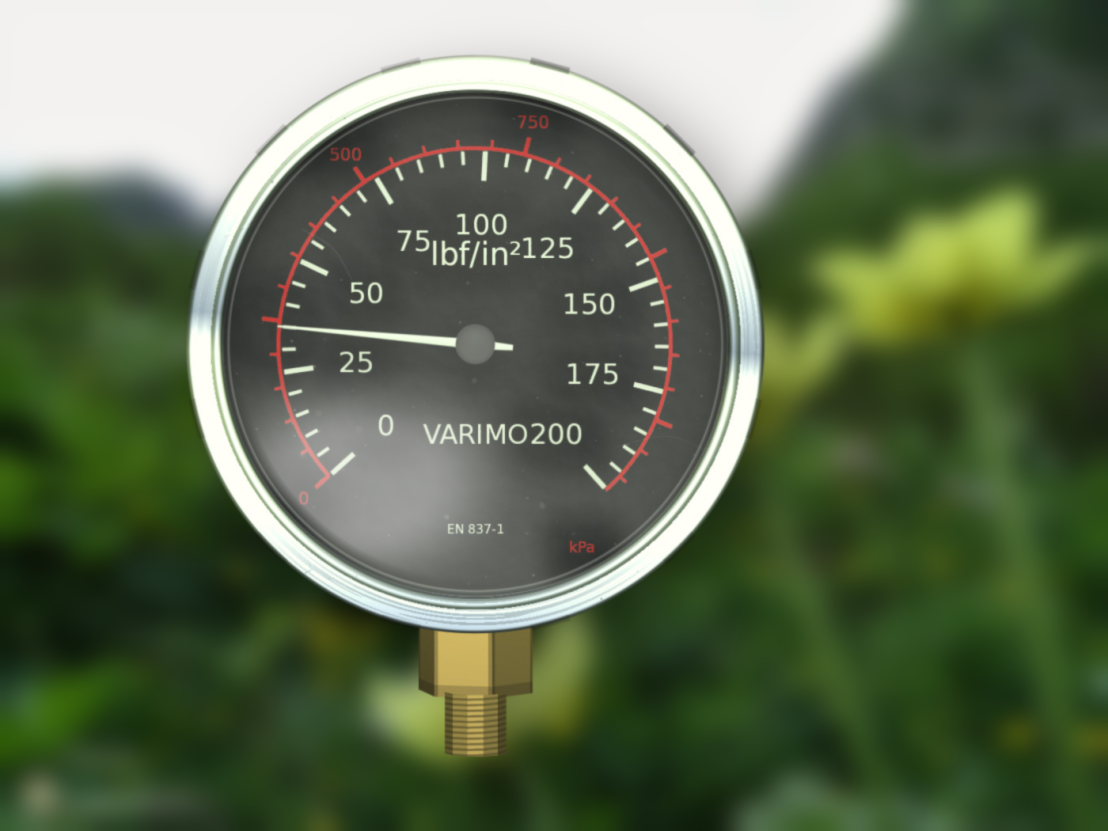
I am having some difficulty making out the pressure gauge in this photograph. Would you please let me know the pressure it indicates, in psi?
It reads 35 psi
